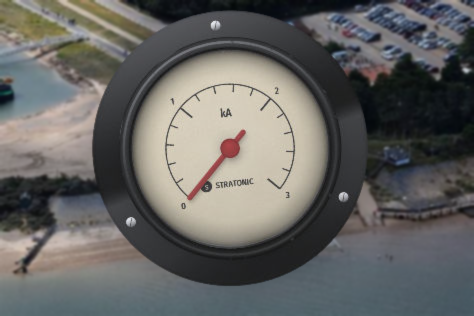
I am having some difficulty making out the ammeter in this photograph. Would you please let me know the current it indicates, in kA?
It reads 0 kA
